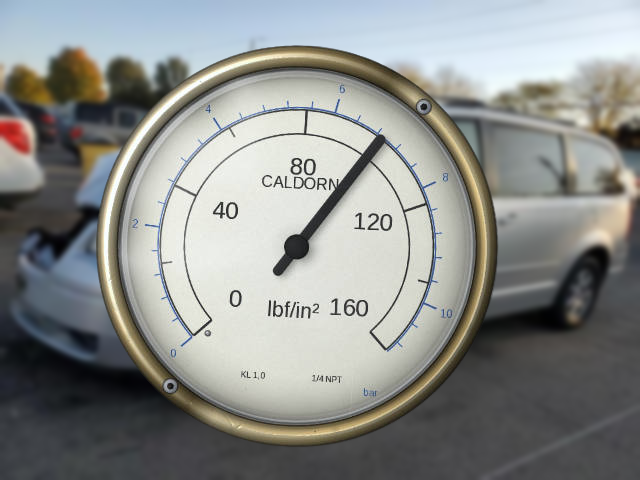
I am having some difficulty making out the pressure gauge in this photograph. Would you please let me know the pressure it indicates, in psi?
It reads 100 psi
